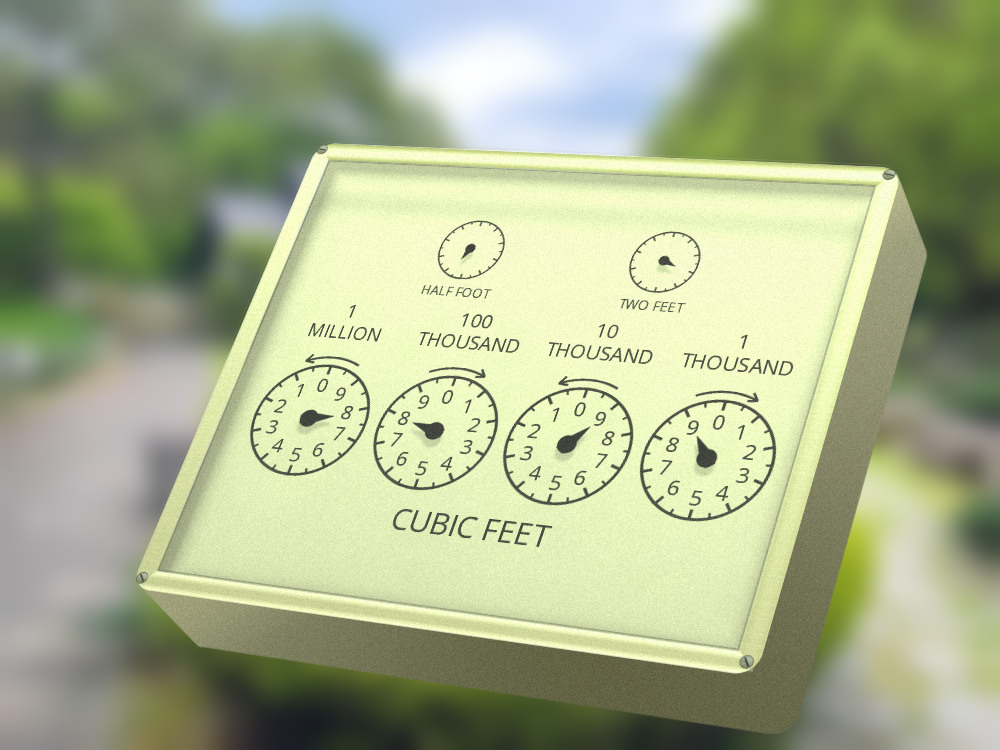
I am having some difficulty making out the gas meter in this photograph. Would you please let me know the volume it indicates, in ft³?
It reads 778900 ft³
